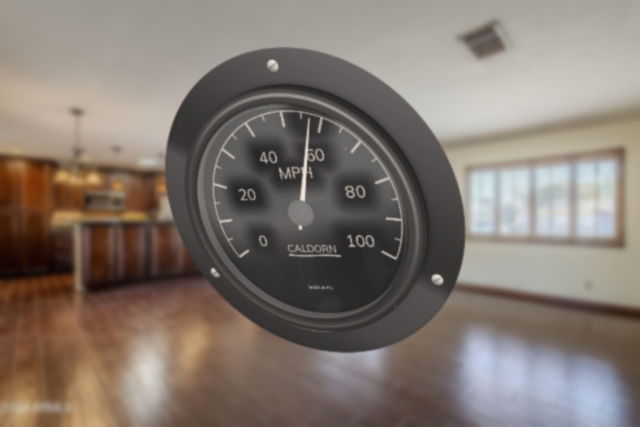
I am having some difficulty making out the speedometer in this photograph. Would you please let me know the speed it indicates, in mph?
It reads 57.5 mph
